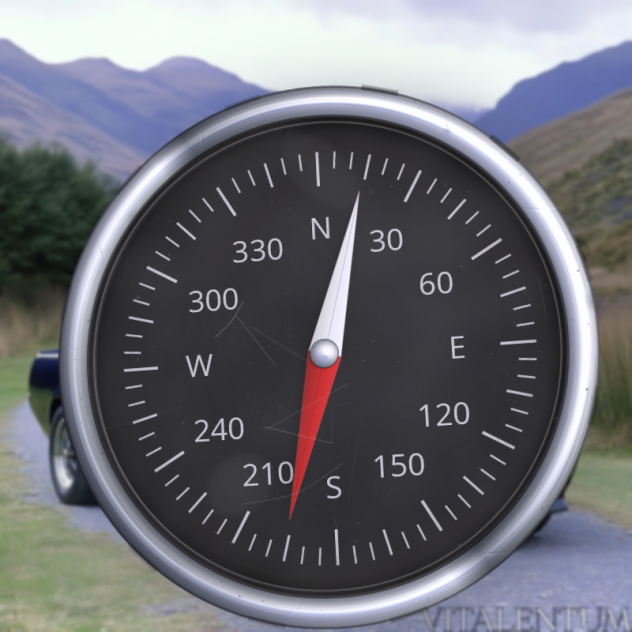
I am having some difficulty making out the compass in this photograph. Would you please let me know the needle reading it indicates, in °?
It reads 195 °
